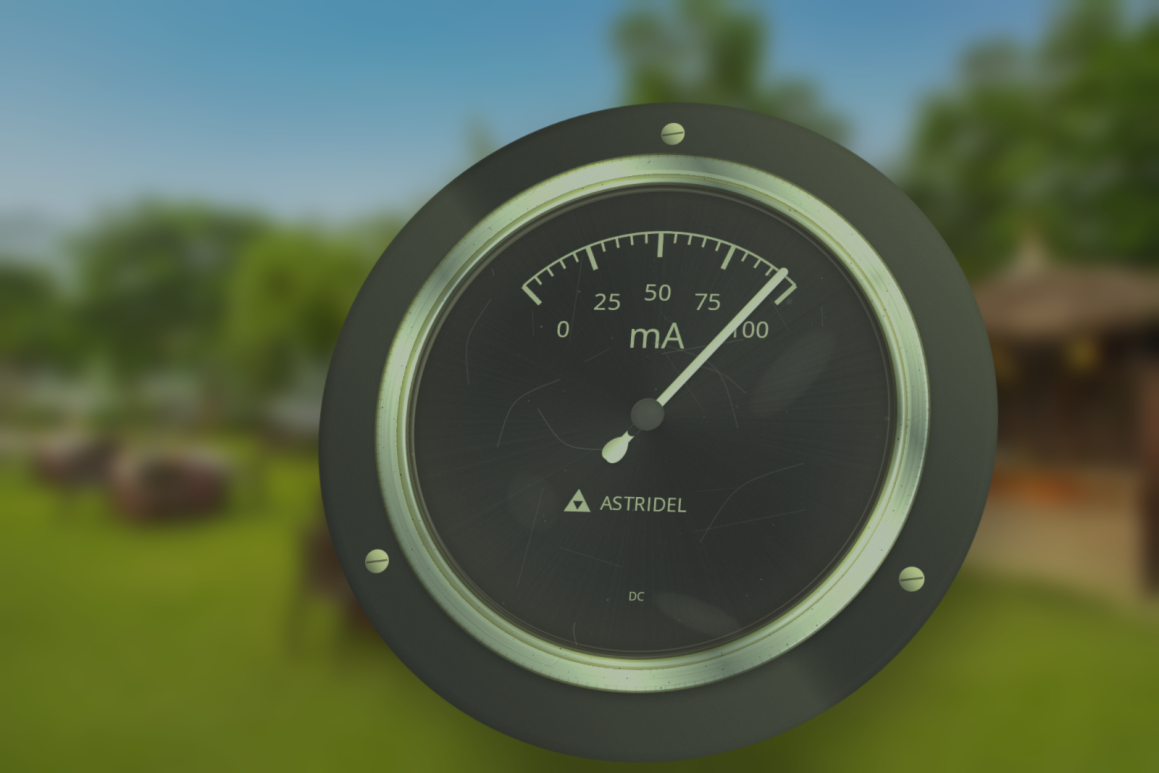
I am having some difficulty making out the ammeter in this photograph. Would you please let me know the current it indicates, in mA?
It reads 95 mA
